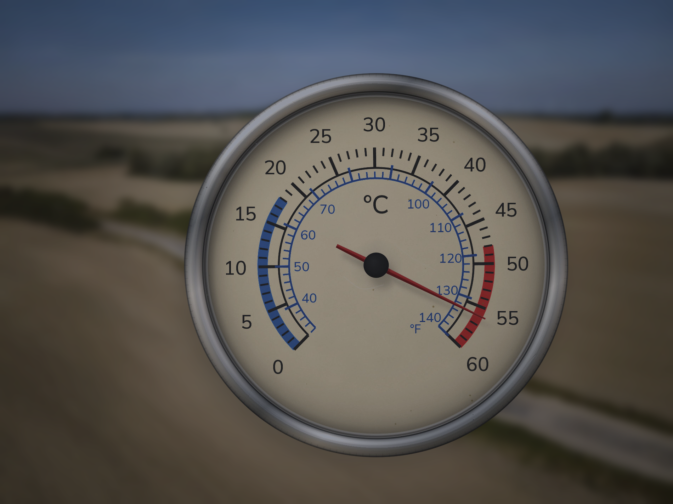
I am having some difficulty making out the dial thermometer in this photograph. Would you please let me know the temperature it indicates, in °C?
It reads 56 °C
